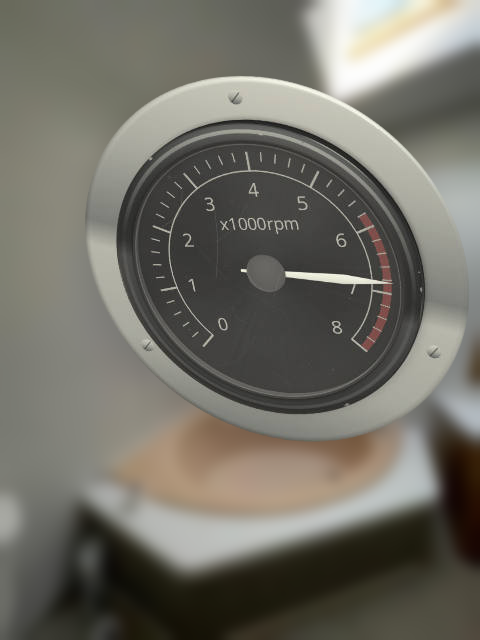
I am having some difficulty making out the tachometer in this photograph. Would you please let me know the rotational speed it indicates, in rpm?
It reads 6800 rpm
